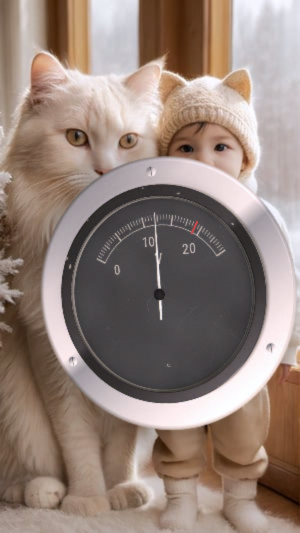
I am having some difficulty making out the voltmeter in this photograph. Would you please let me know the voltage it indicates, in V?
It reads 12.5 V
